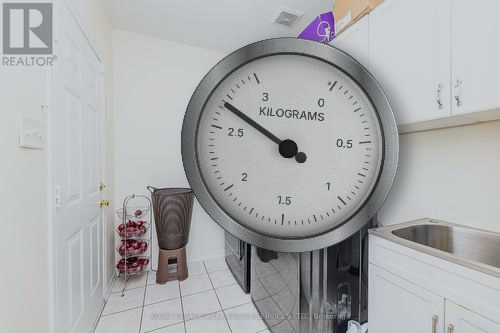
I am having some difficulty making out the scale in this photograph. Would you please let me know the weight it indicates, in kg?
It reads 2.7 kg
